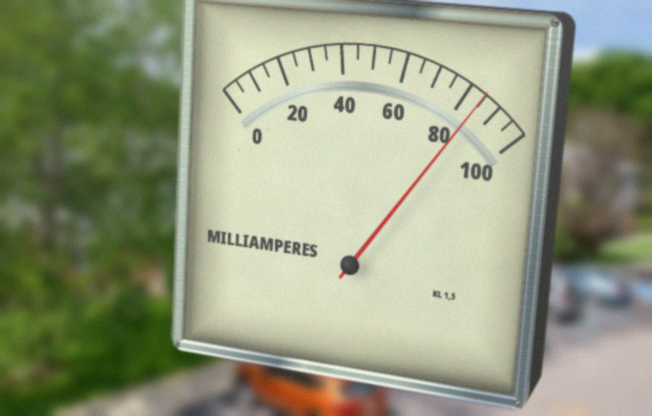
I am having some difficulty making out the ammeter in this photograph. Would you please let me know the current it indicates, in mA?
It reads 85 mA
